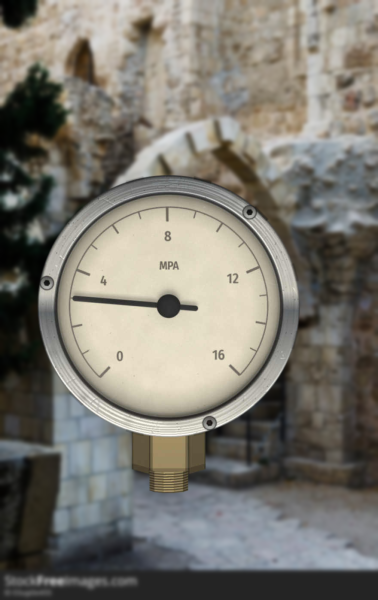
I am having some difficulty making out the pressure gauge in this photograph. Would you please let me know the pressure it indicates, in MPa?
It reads 3 MPa
